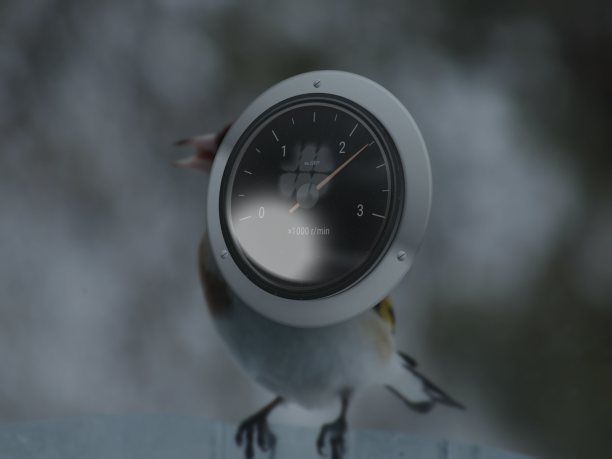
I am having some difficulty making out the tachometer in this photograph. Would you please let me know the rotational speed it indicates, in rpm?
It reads 2250 rpm
